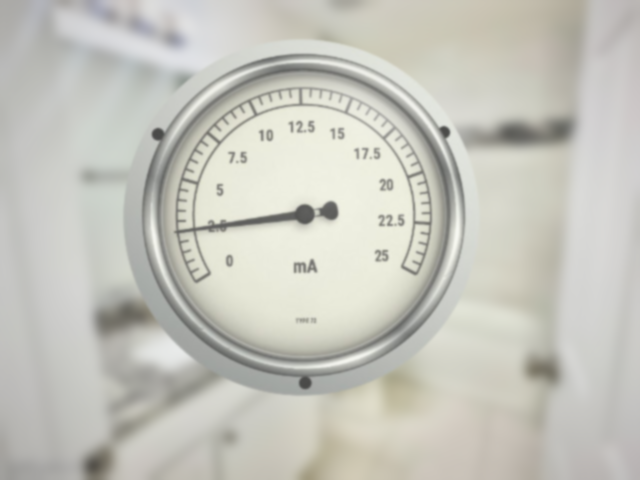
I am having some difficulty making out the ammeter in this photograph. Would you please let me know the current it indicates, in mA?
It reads 2.5 mA
